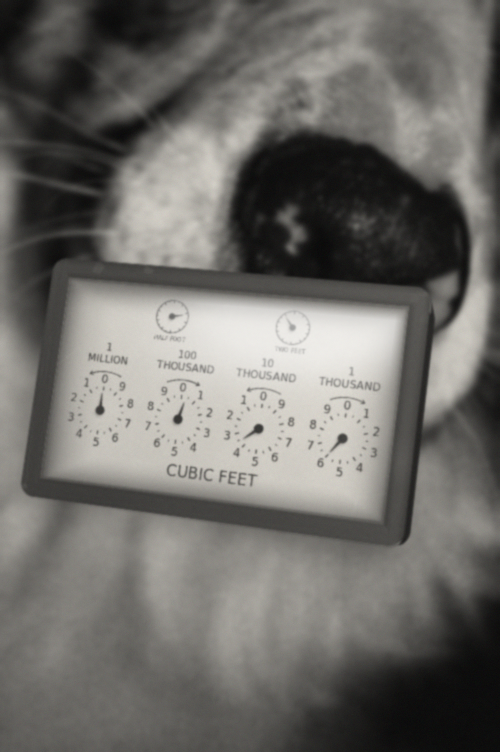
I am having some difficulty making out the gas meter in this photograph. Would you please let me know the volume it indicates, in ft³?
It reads 3600 ft³
